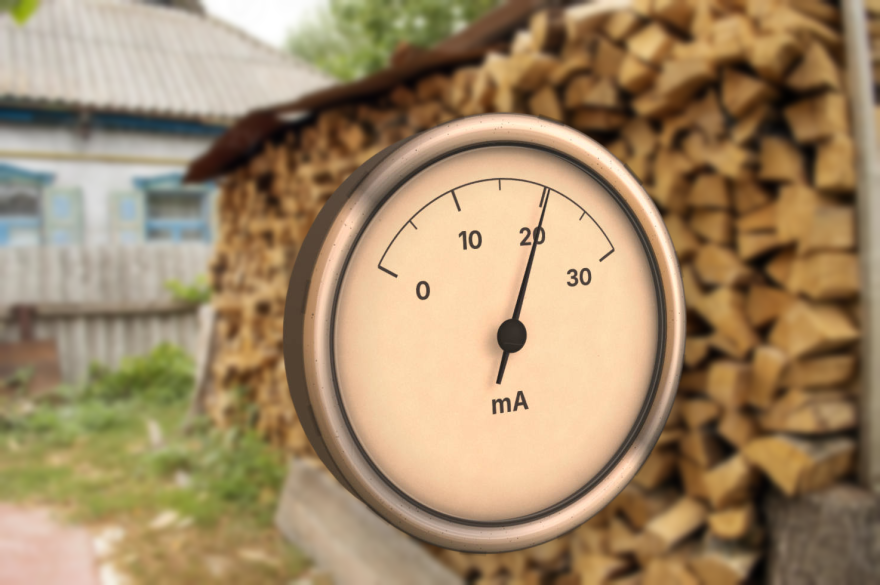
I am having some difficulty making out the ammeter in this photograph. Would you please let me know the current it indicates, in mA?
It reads 20 mA
